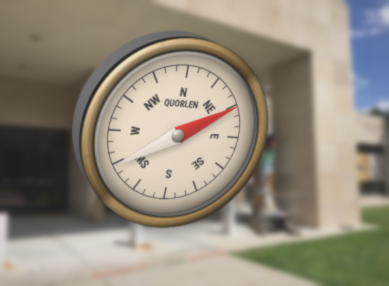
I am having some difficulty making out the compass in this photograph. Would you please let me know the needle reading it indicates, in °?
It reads 60 °
